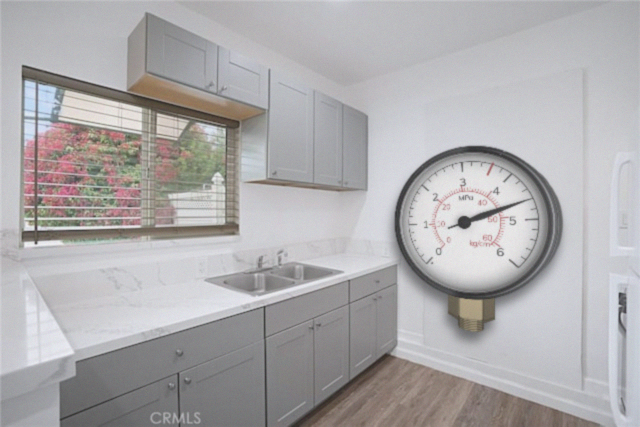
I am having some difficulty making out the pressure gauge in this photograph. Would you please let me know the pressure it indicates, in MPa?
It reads 4.6 MPa
